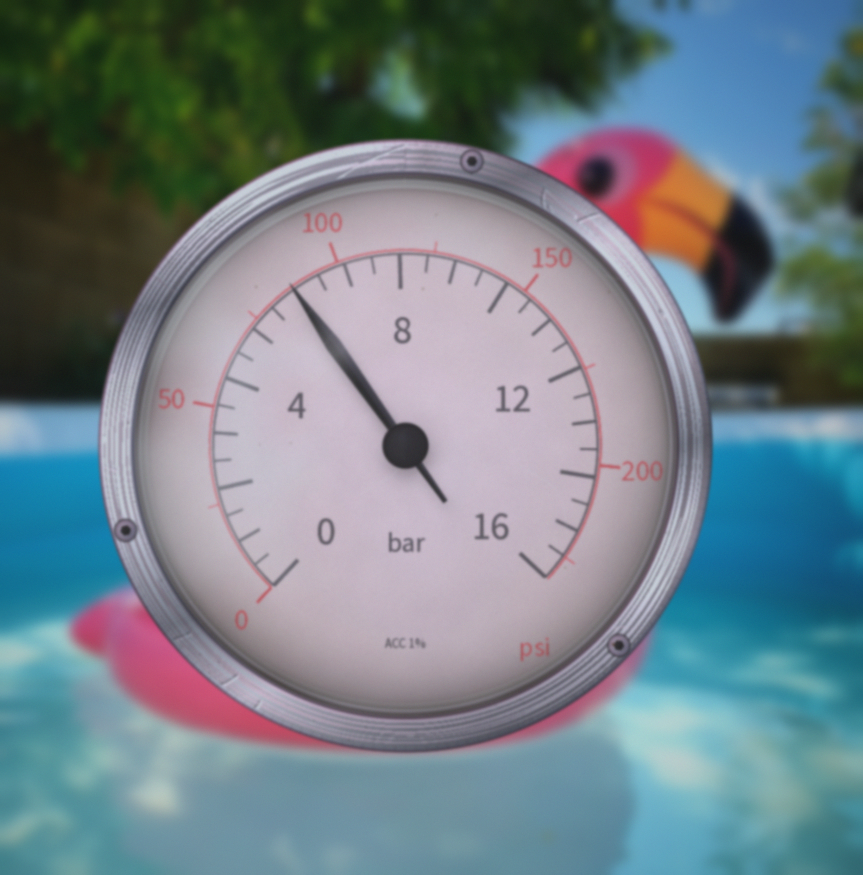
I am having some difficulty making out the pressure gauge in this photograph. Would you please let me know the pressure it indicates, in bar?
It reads 6 bar
